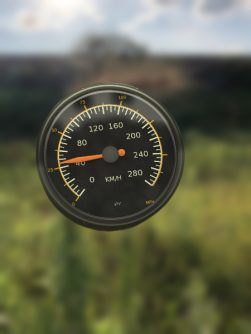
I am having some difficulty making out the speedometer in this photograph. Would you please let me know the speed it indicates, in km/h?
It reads 45 km/h
